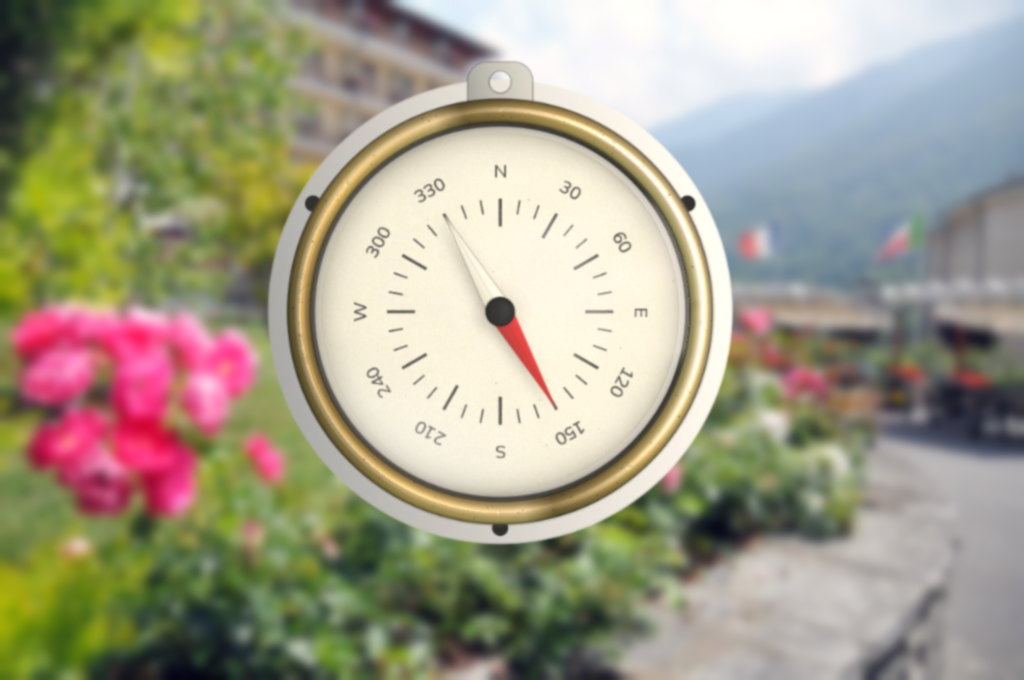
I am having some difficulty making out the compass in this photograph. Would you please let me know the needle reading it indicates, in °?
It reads 150 °
